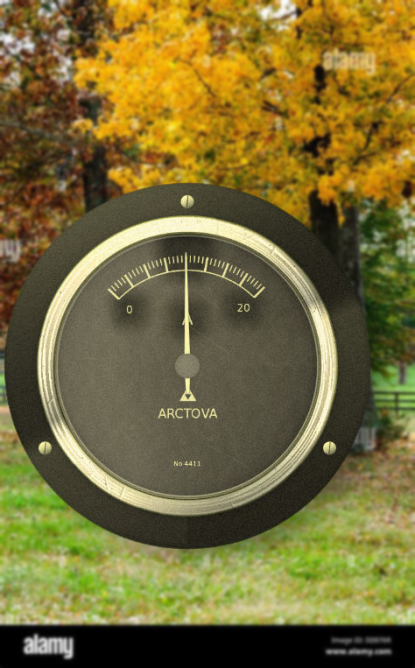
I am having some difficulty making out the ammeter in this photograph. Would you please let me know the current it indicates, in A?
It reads 10 A
